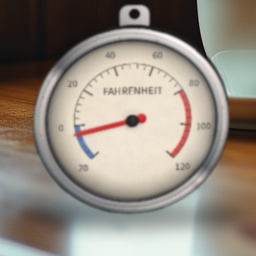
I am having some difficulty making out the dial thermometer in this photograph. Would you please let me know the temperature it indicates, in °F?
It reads -4 °F
